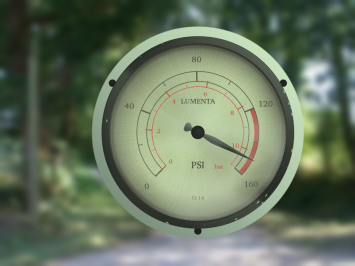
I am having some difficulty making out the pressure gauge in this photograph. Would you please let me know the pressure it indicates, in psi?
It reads 150 psi
